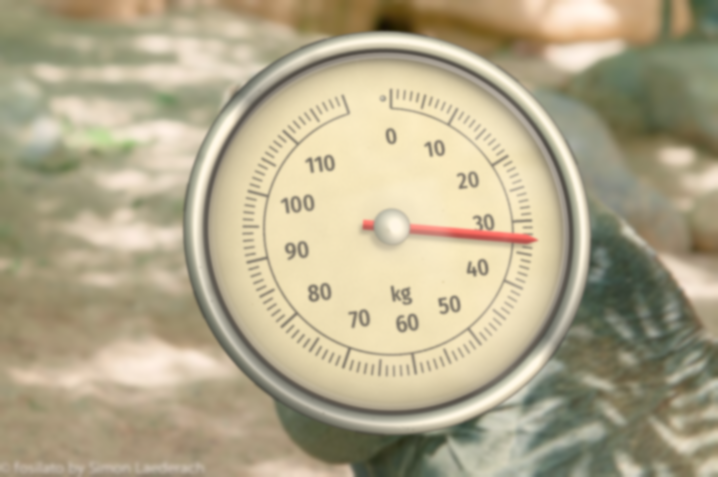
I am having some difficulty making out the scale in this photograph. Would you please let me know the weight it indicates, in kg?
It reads 33 kg
